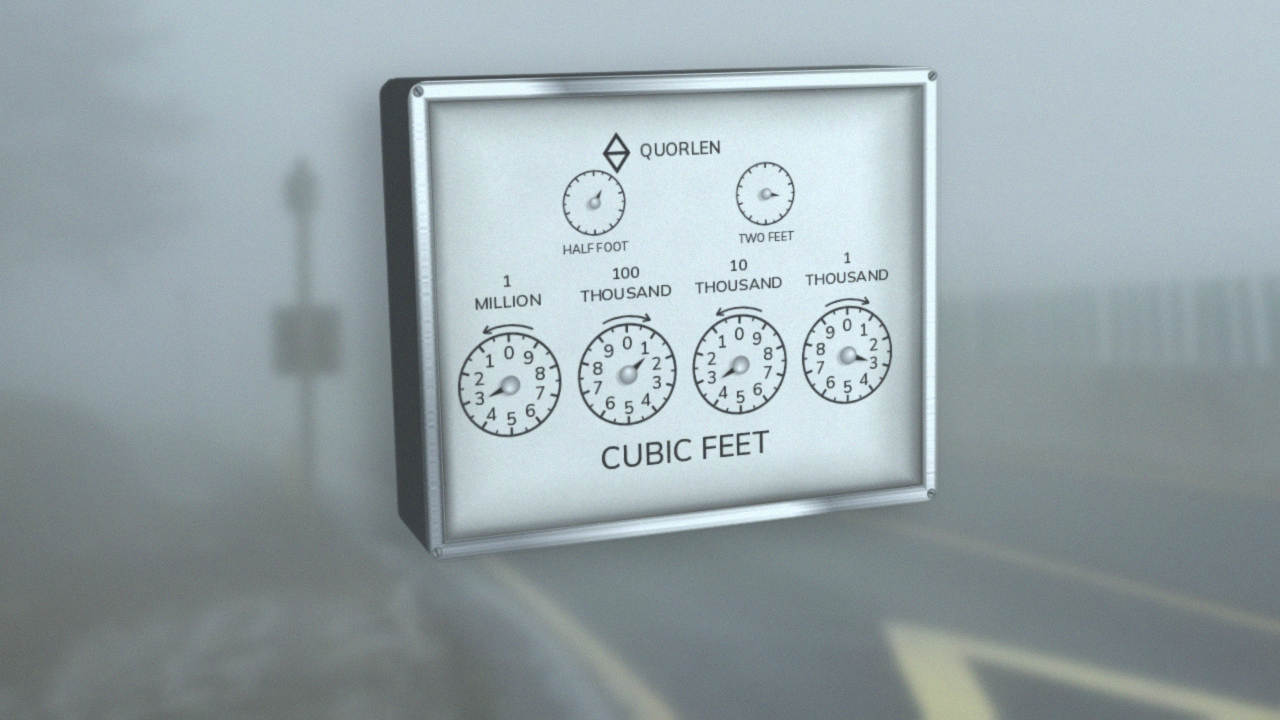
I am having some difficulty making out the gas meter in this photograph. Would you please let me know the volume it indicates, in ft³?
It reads 313300 ft³
